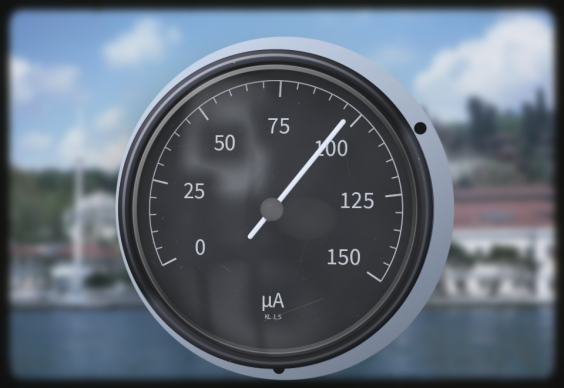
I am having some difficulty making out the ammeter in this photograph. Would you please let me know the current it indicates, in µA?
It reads 97.5 µA
